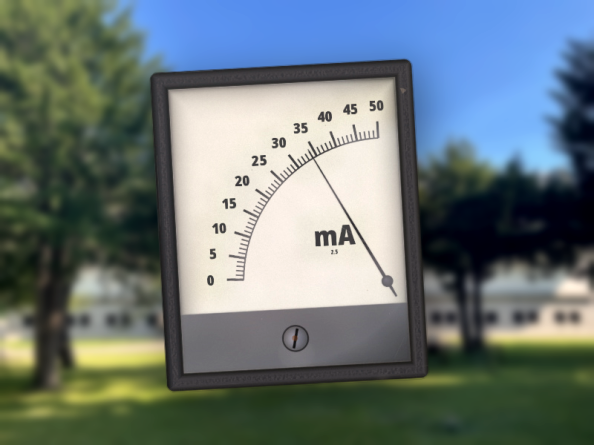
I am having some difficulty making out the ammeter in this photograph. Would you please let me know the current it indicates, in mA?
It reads 34 mA
